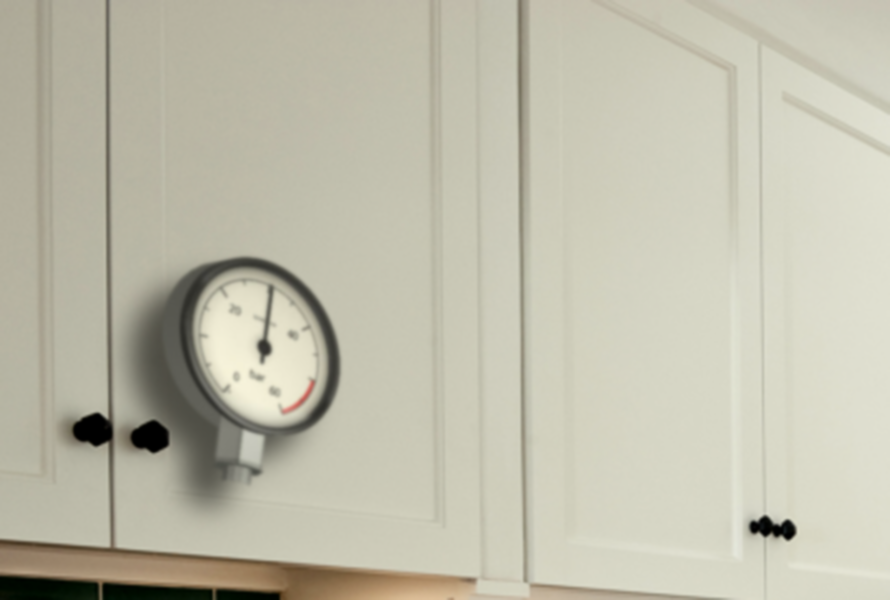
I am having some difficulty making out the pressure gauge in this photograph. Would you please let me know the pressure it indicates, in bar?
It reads 30 bar
